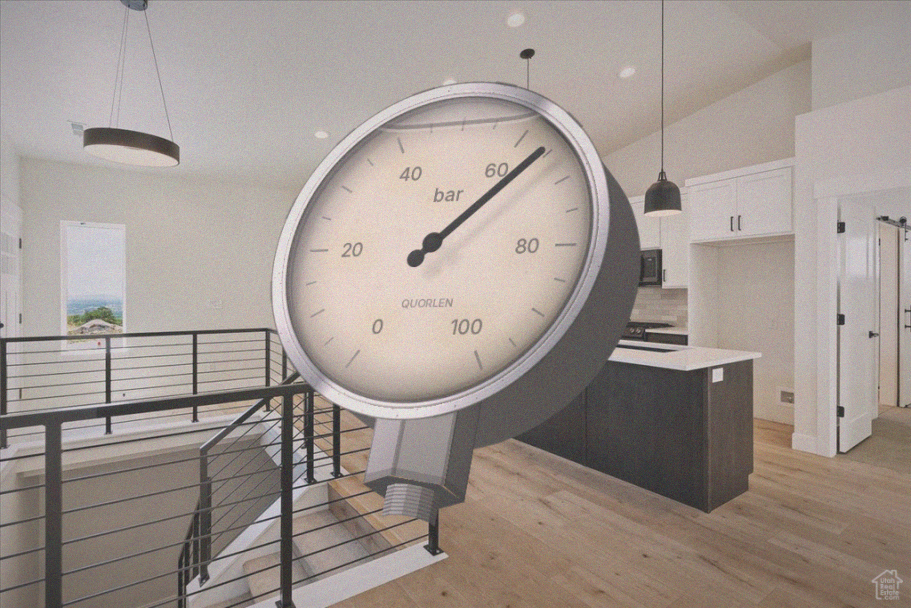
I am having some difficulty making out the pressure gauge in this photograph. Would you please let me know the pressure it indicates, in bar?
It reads 65 bar
